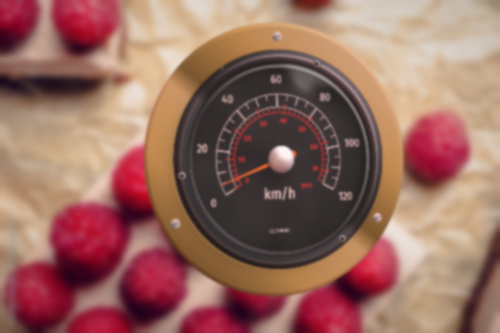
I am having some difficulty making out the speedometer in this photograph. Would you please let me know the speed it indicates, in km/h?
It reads 5 km/h
